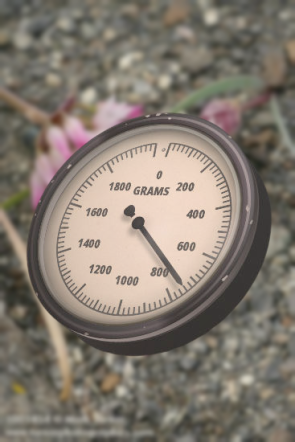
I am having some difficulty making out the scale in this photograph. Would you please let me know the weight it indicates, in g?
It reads 740 g
